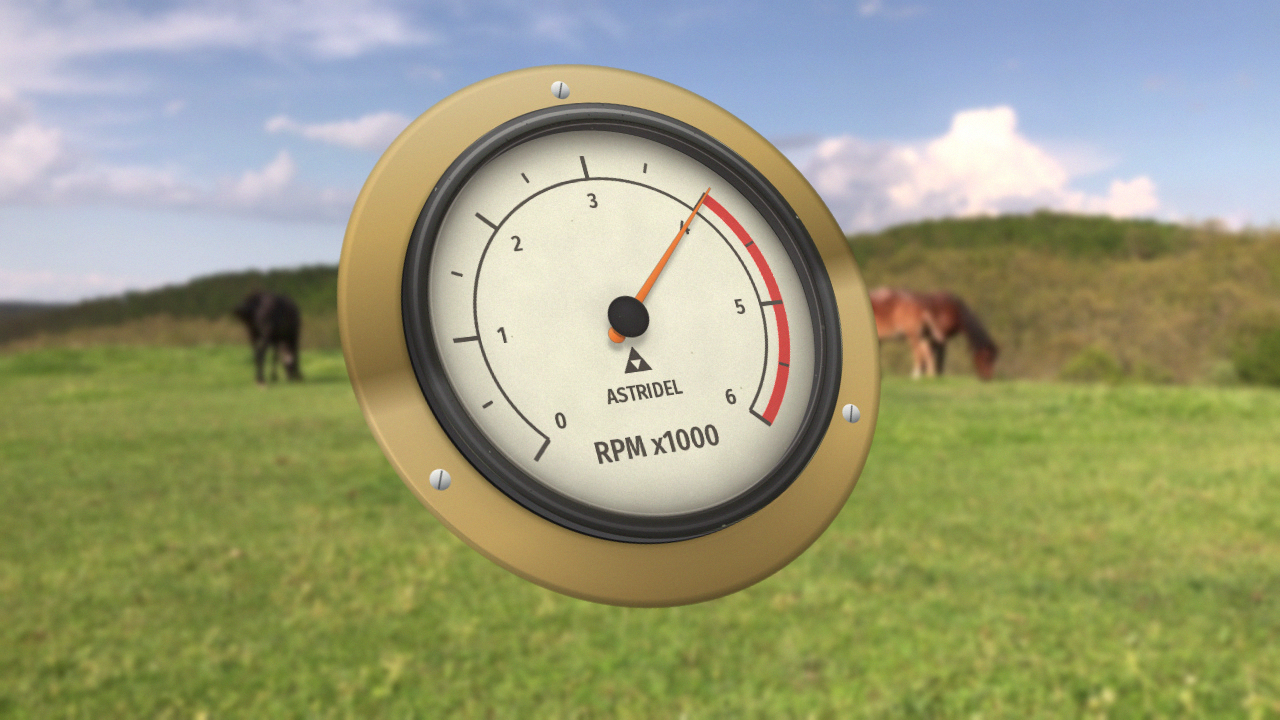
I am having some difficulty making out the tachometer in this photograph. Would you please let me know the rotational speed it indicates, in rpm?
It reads 4000 rpm
